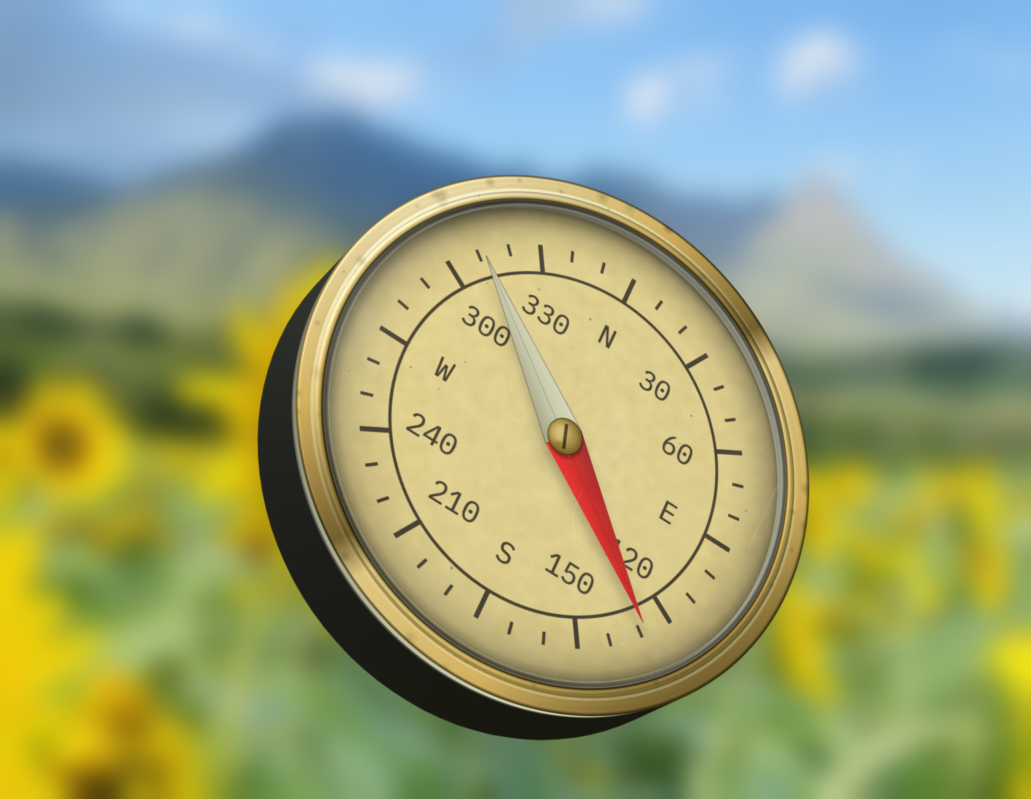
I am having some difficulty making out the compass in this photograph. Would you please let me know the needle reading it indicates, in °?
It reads 130 °
